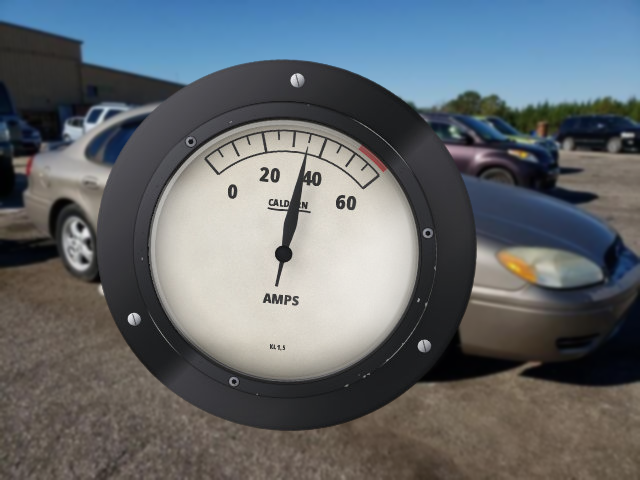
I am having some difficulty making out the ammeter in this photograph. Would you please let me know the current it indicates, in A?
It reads 35 A
